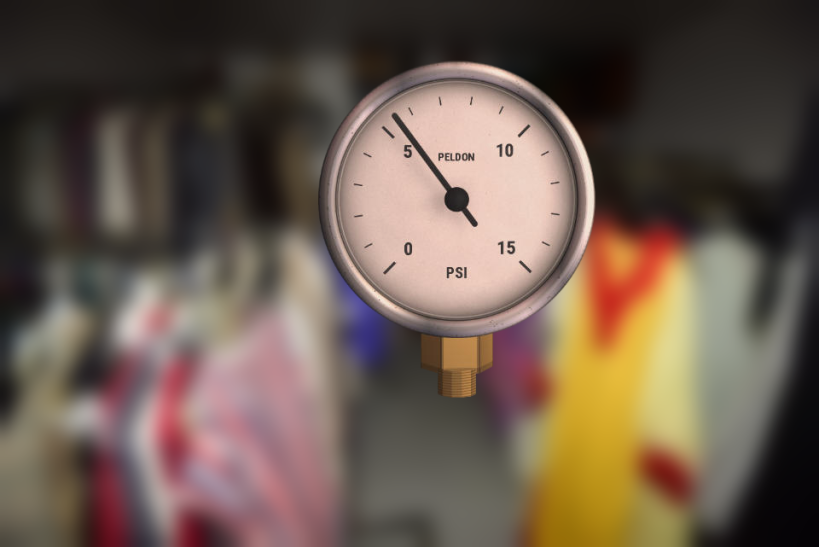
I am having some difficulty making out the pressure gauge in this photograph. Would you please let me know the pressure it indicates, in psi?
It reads 5.5 psi
